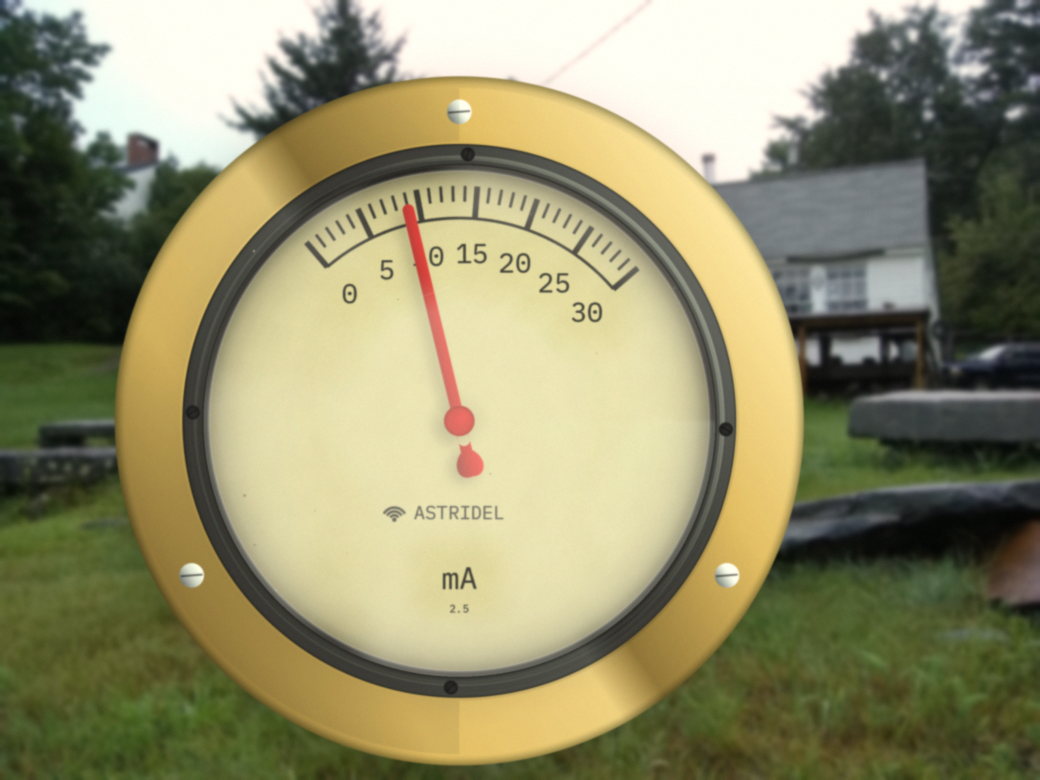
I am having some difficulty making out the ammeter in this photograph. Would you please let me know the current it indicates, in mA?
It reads 9 mA
